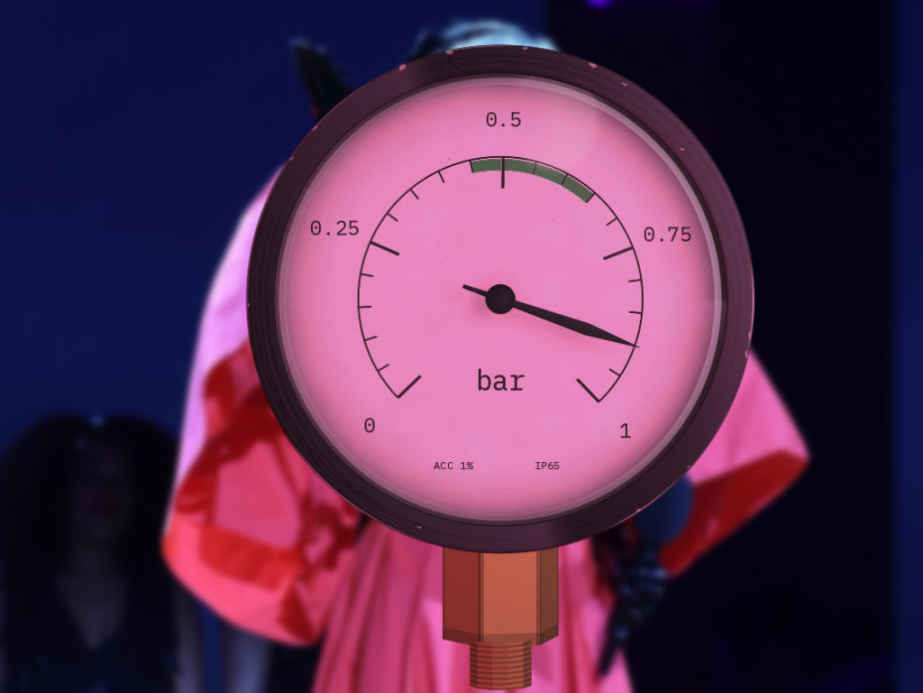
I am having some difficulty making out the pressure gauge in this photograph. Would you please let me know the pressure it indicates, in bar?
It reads 0.9 bar
